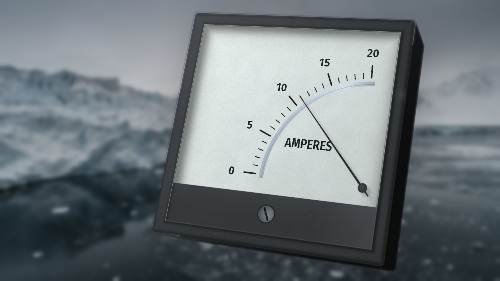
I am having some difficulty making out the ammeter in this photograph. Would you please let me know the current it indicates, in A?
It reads 11 A
